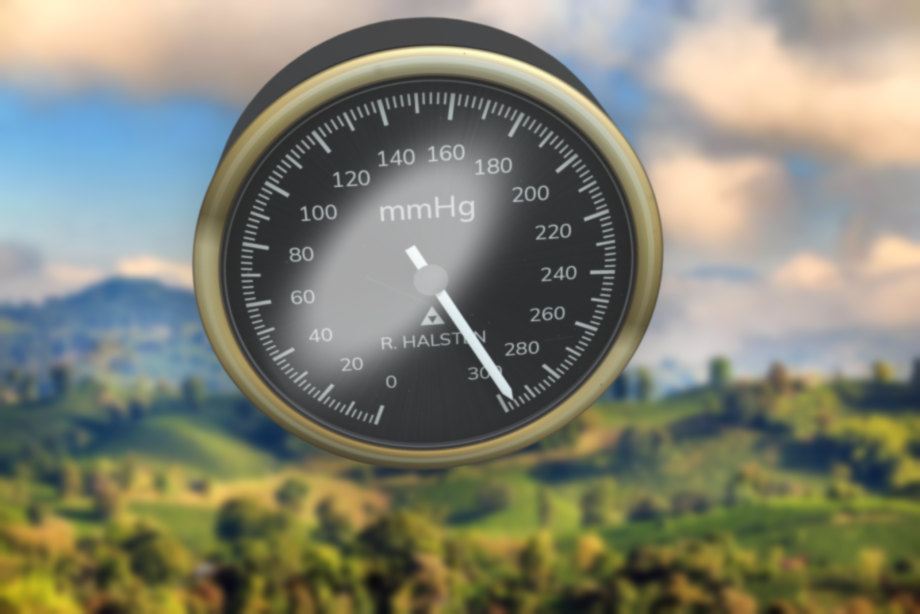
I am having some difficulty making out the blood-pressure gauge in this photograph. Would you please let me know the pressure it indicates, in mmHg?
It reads 296 mmHg
